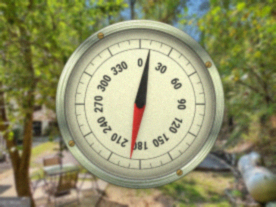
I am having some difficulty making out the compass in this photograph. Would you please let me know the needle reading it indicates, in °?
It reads 190 °
